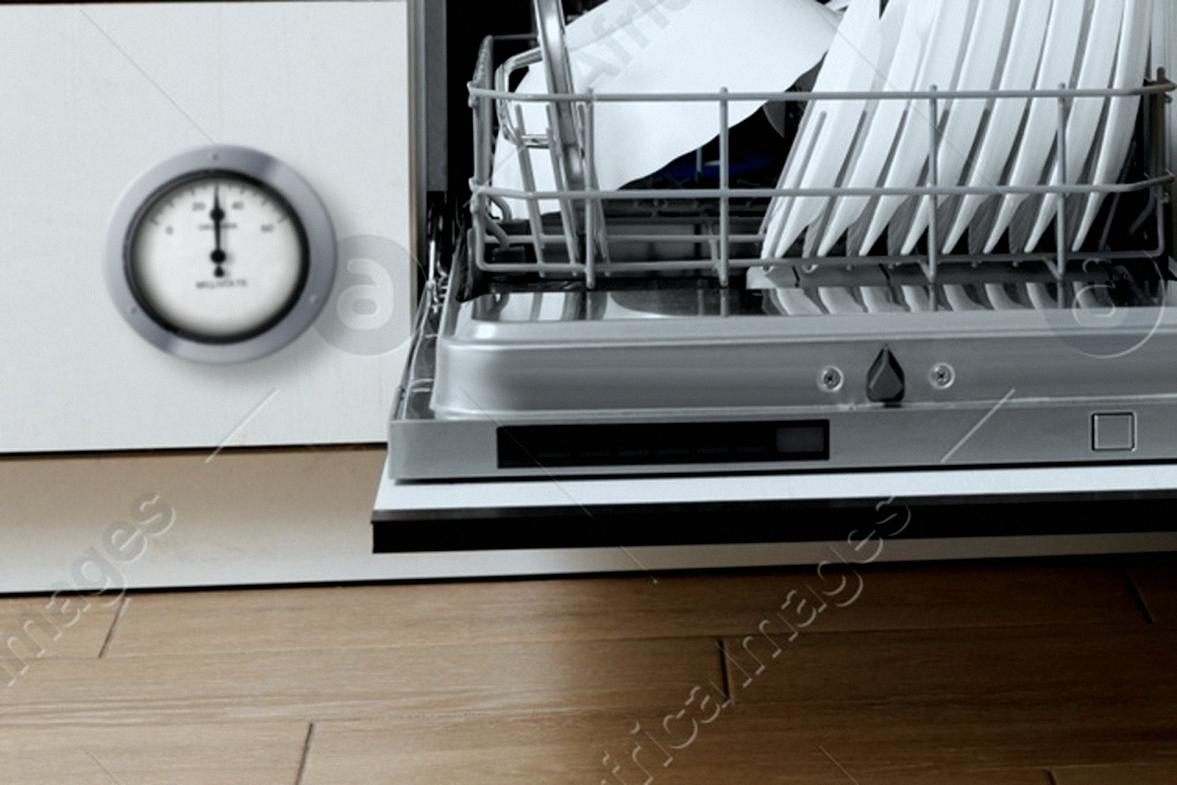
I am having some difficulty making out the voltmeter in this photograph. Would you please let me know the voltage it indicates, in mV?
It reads 30 mV
